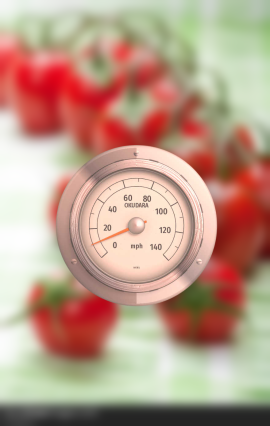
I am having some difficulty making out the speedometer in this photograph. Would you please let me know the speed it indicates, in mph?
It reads 10 mph
